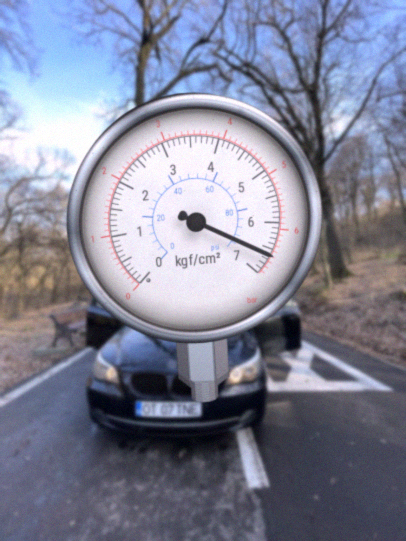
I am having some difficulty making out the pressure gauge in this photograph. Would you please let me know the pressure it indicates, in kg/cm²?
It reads 6.6 kg/cm²
